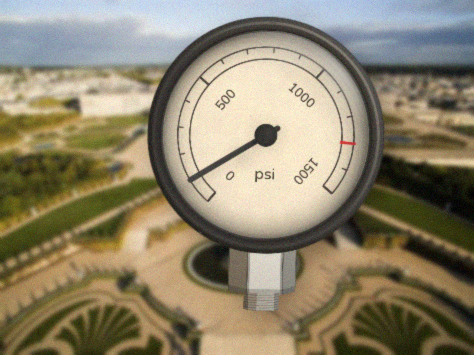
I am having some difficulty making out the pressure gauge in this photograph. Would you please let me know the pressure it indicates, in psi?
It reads 100 psi
